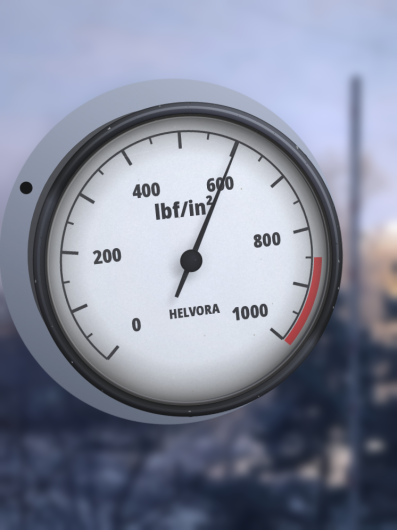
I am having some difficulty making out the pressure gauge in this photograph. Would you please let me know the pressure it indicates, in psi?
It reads 600 psi
